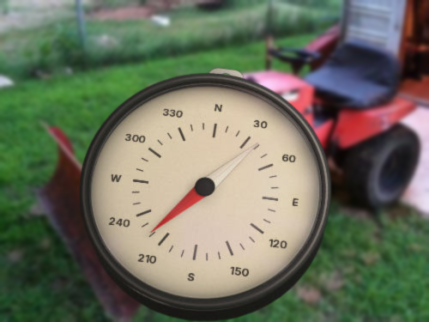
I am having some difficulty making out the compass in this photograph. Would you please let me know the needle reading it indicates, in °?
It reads 220 °
